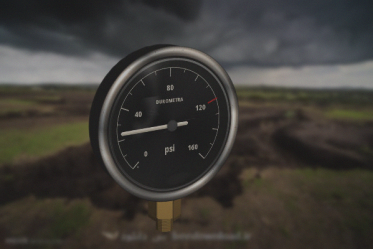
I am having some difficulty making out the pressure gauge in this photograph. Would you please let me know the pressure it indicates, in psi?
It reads 25 psi
